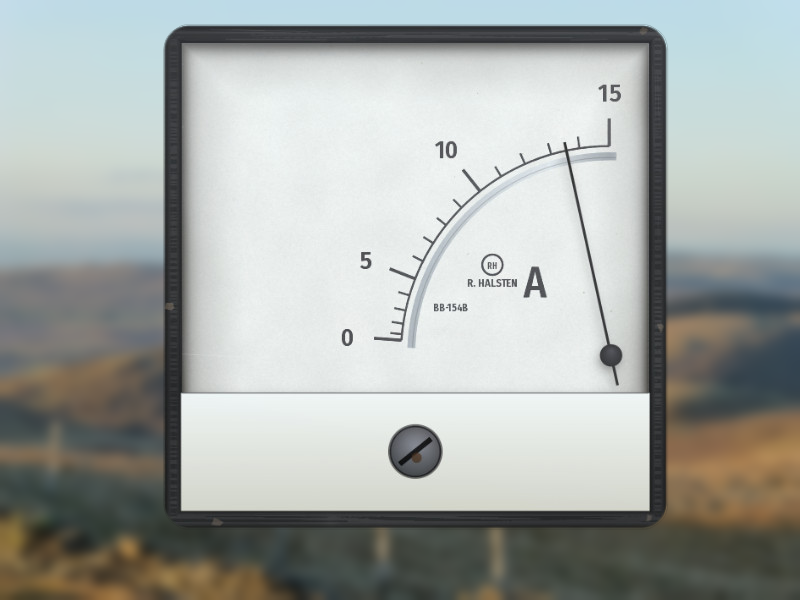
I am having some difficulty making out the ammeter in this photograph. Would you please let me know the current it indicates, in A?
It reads 13.5 A
